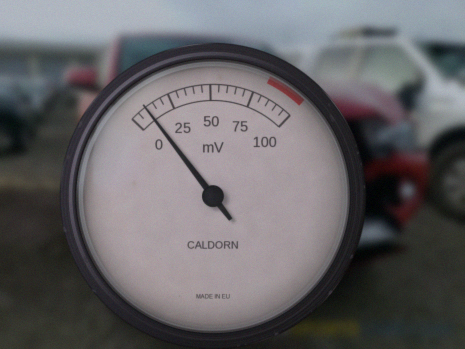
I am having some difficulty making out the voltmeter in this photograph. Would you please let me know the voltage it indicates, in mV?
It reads 10 mV
